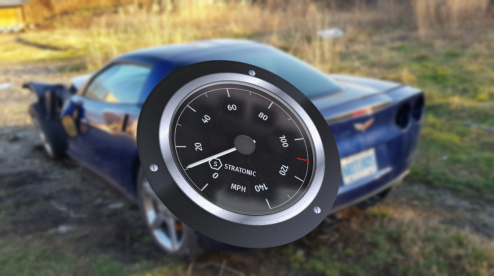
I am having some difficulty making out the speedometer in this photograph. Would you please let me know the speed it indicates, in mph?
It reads 10 mph
